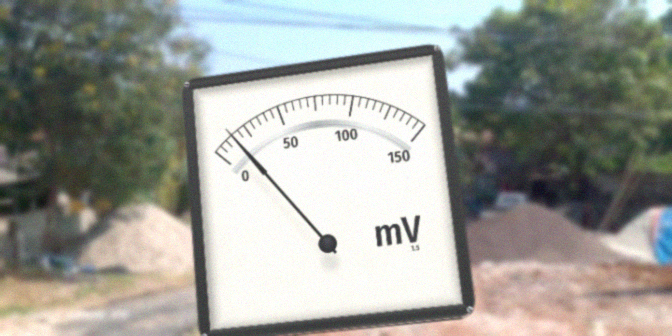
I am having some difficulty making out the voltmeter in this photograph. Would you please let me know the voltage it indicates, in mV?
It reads 15 mV
